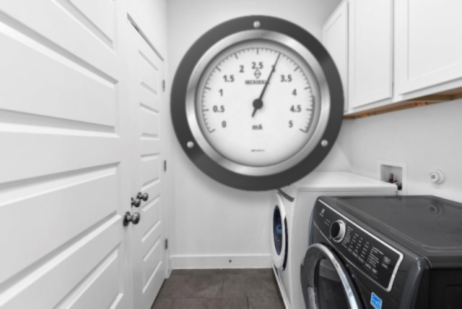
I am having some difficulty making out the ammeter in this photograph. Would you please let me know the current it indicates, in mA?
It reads 3 mA
